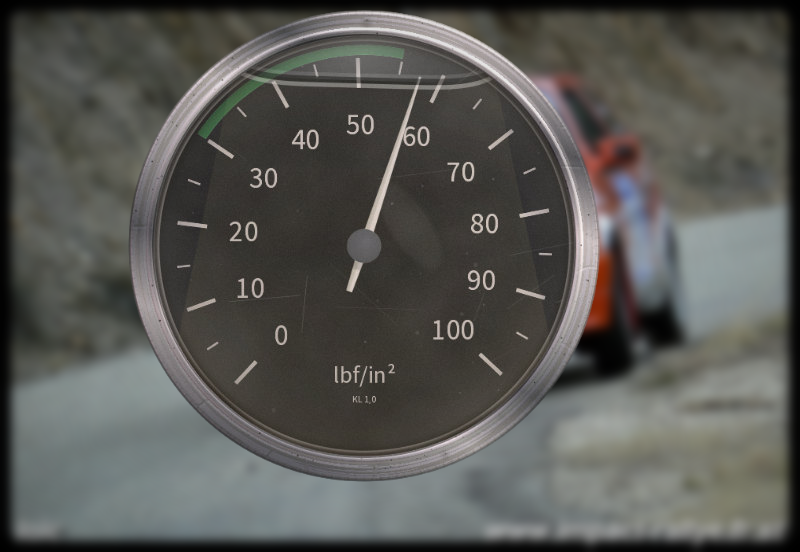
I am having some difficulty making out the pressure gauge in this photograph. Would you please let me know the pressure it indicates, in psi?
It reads 57.5 psi
